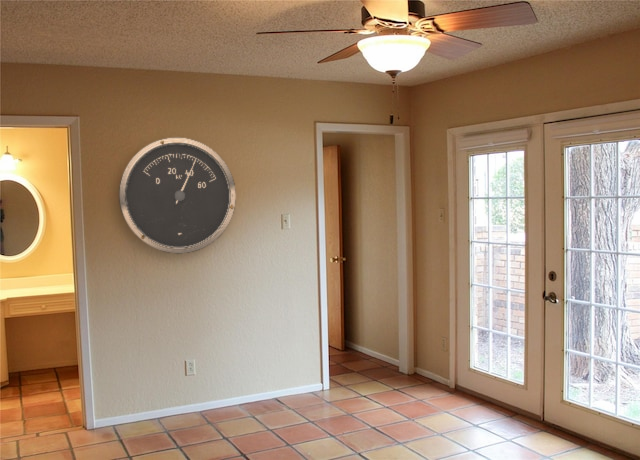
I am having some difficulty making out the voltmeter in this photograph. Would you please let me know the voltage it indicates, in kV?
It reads 40 kV
